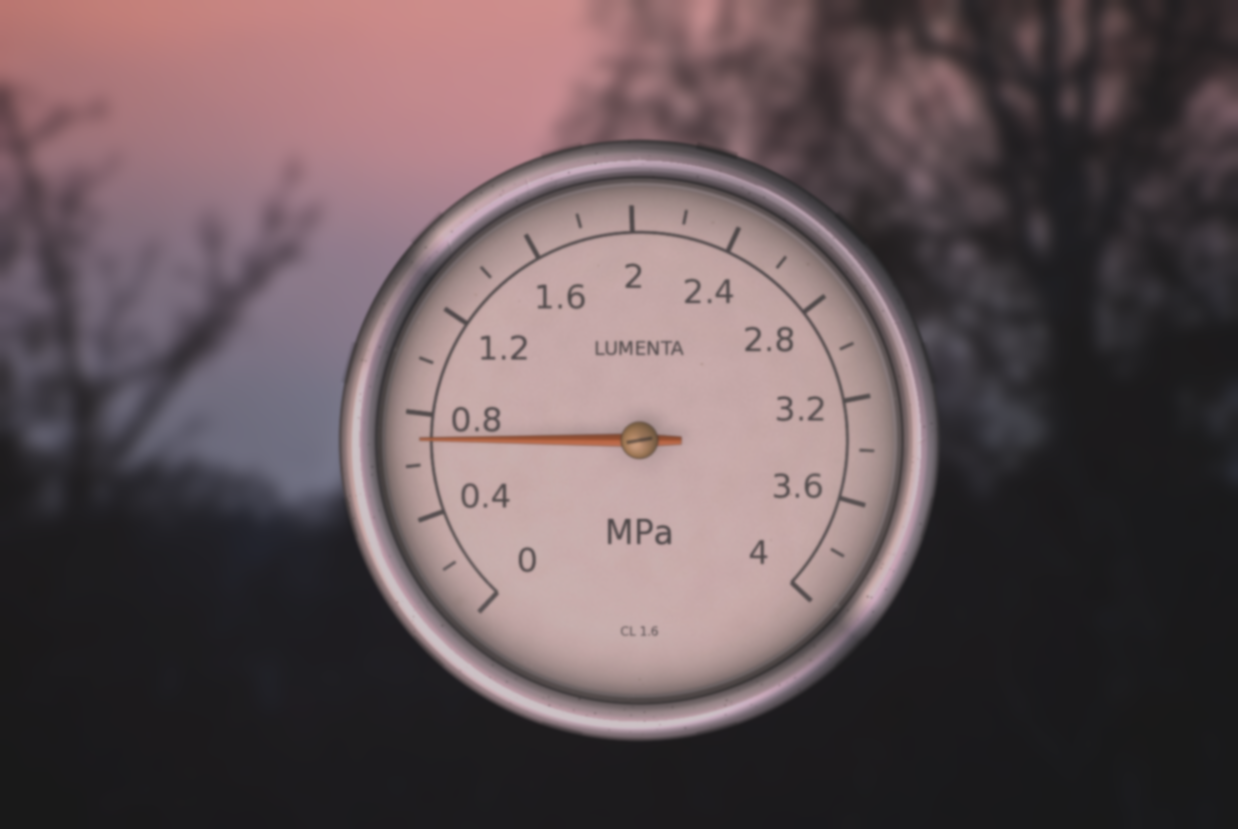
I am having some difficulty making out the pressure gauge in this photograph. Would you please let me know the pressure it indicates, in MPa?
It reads 0.7 MPa
